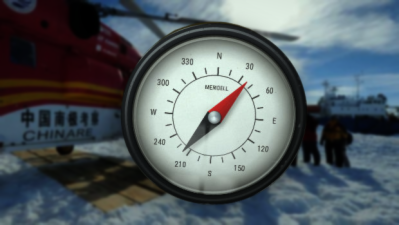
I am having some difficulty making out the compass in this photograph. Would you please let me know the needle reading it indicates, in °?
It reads 37.5 °
